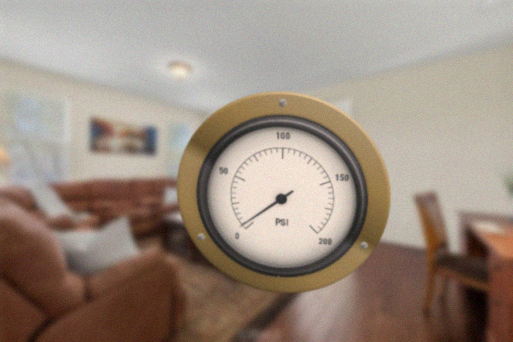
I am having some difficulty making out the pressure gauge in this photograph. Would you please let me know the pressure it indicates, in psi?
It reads 5 psi
